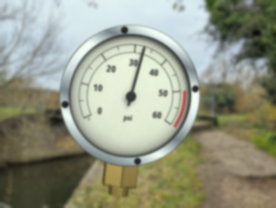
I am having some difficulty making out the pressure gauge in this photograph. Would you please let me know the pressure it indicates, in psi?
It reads 32.5 psi
